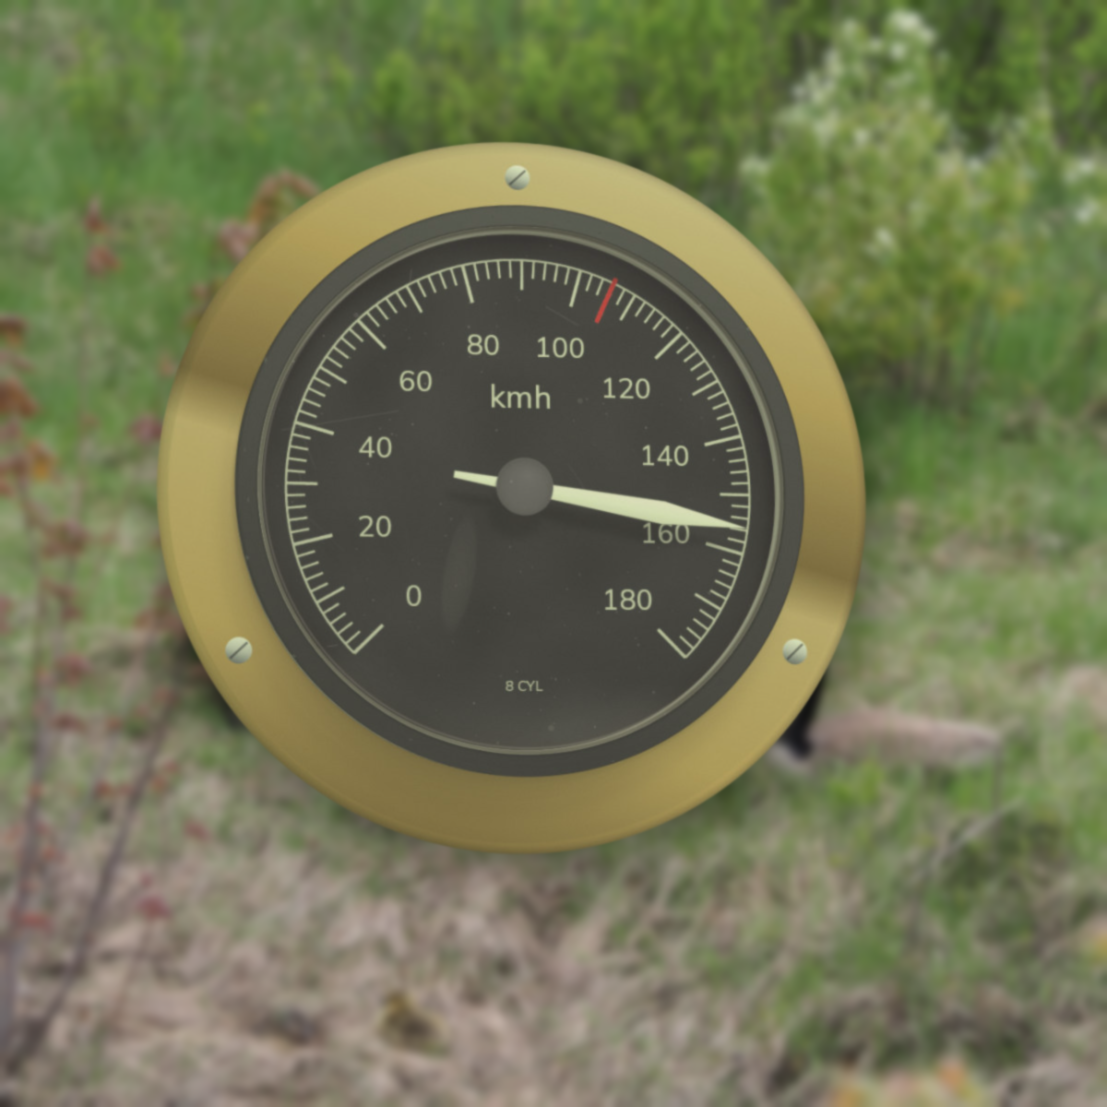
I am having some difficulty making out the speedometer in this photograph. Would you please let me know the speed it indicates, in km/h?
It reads 156 km/h
